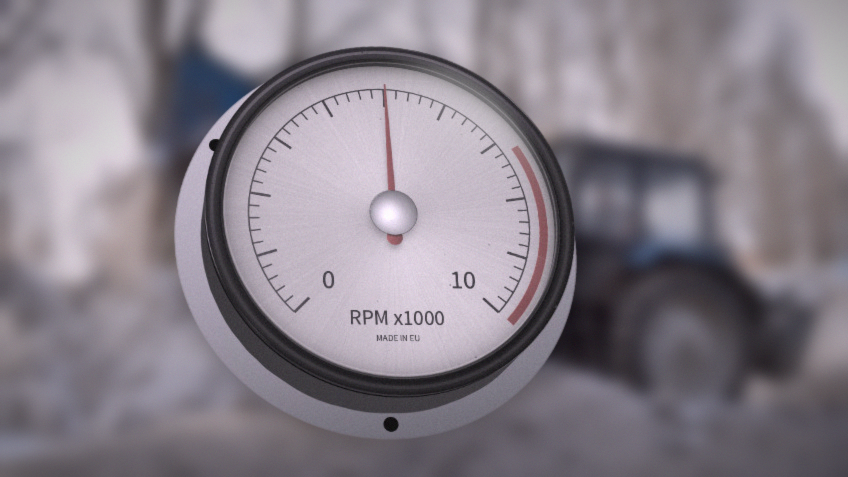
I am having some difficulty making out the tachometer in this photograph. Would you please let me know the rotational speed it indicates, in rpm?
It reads 5000 rpm
